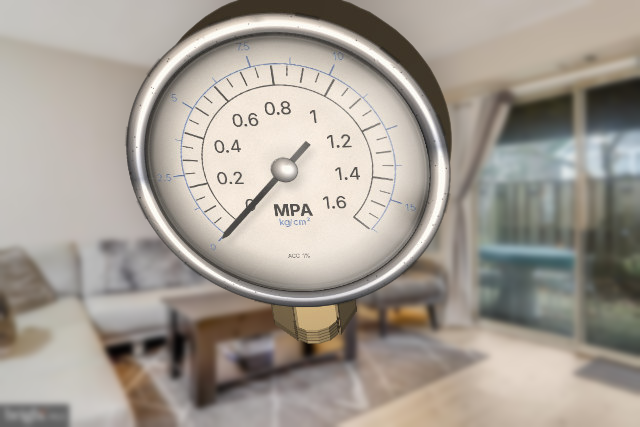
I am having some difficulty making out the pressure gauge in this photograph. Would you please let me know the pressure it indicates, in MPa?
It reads 0 MPa
